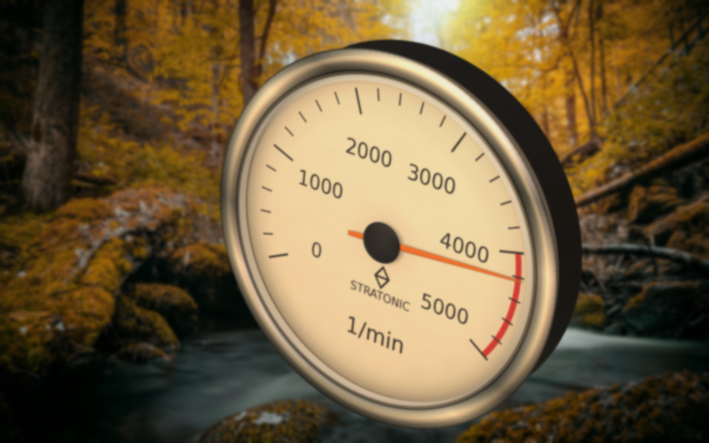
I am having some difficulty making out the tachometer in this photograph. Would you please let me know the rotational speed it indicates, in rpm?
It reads 4200 rpm
